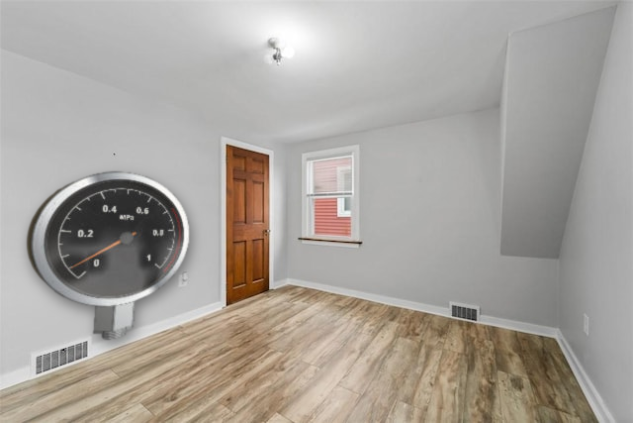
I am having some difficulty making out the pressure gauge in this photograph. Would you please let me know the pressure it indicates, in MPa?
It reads 0.05 MPa
